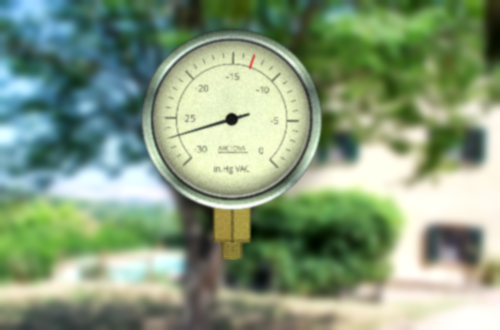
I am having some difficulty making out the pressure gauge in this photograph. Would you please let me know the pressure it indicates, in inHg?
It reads -27 inHg
